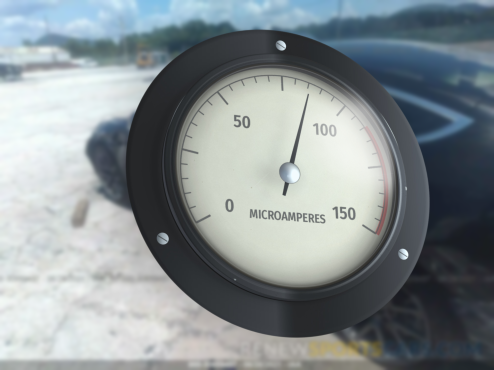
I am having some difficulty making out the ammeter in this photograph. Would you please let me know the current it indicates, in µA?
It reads 85 µA
